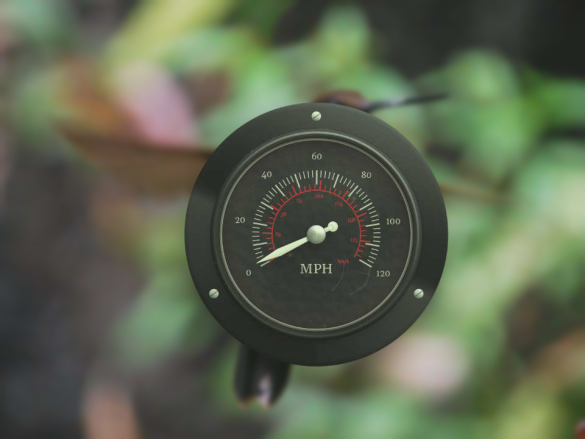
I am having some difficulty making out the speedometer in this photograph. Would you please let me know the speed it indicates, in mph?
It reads 2 mph
